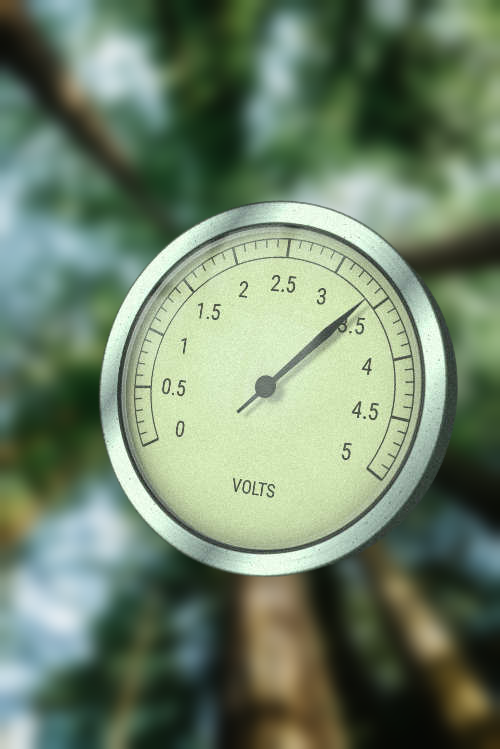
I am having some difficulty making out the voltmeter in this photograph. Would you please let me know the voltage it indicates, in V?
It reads 3.4 V
